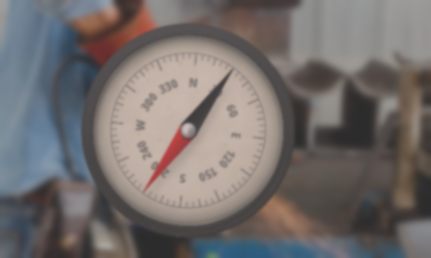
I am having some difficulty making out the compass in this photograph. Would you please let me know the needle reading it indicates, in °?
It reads 210 °
